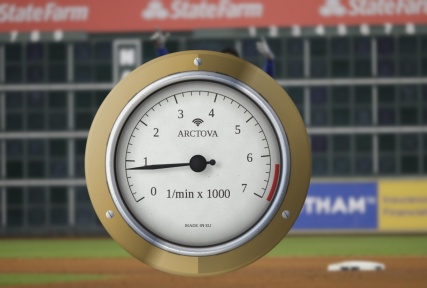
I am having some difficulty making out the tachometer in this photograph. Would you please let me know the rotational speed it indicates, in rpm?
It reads 800 rpm
